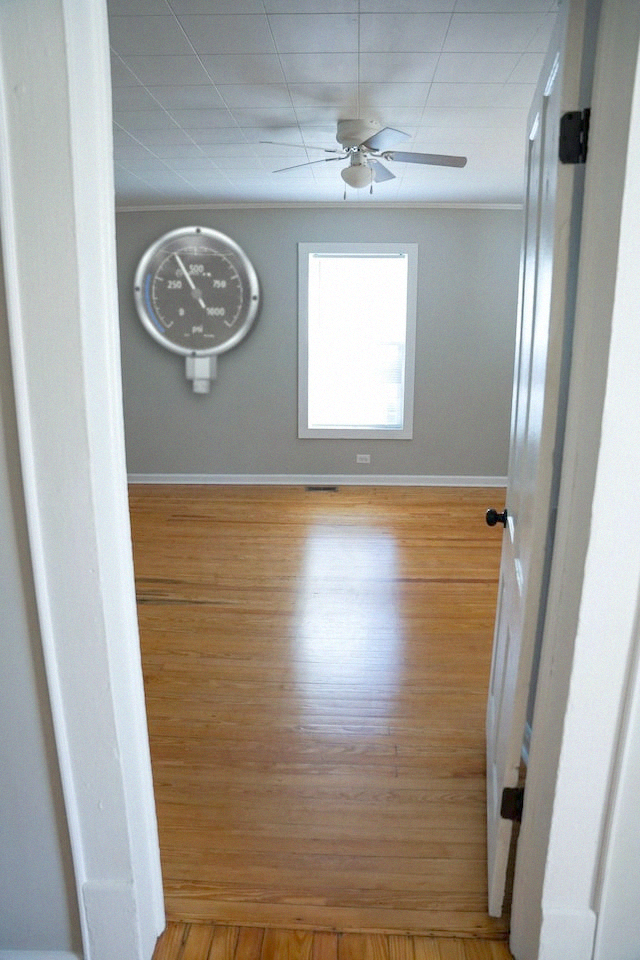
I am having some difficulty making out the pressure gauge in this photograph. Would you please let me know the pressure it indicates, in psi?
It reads 400 psi
